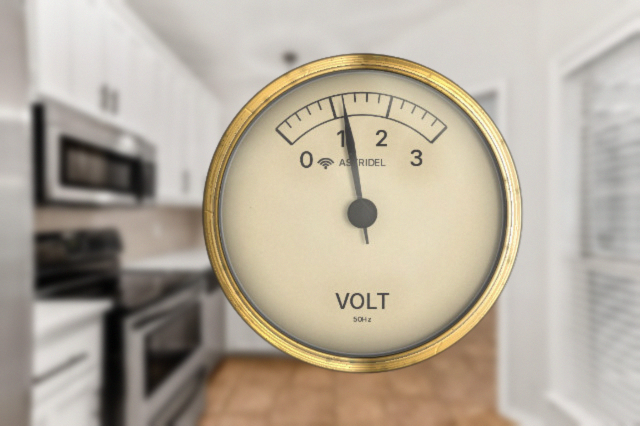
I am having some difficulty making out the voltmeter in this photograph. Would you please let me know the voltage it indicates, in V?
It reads 1.2 V
